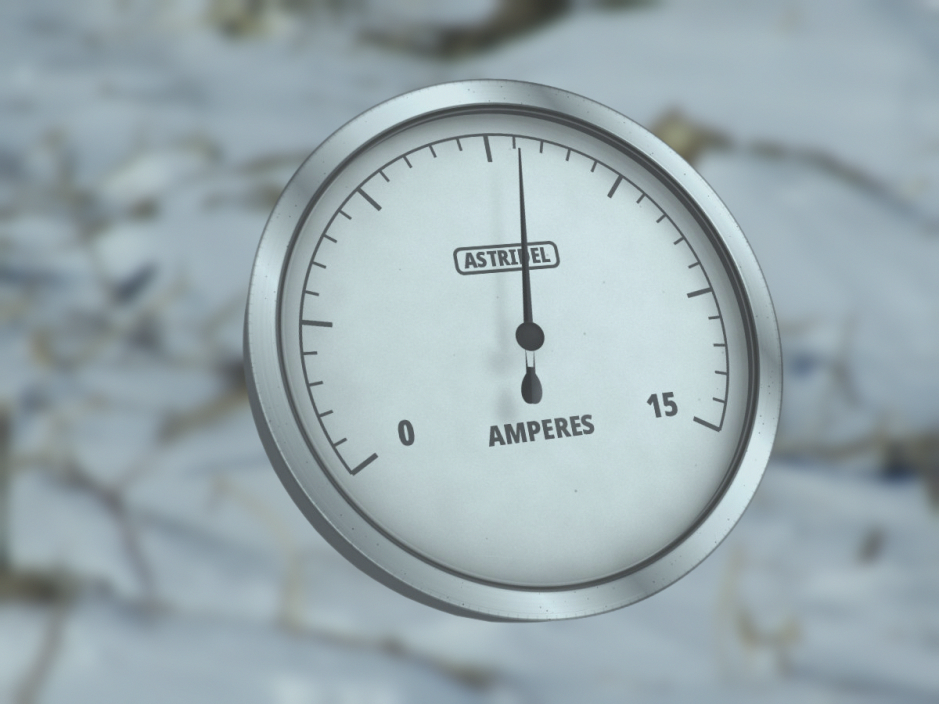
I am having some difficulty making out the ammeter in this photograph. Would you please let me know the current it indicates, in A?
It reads 8 A
